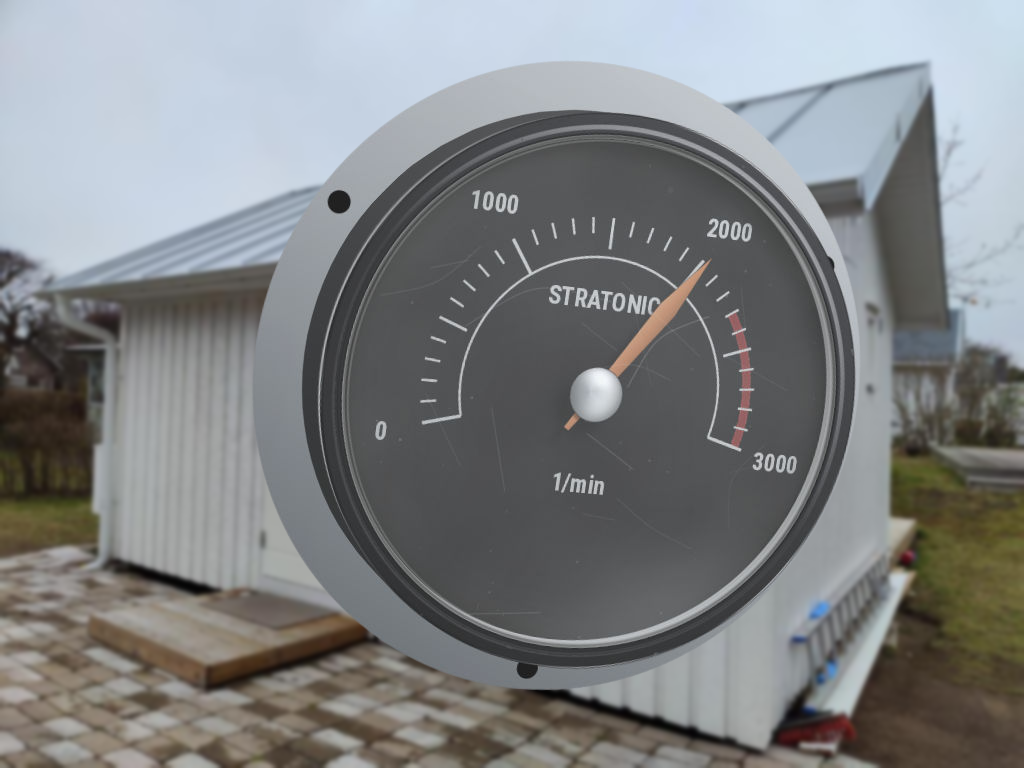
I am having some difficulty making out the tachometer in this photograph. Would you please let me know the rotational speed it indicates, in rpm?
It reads 2000 rpm
